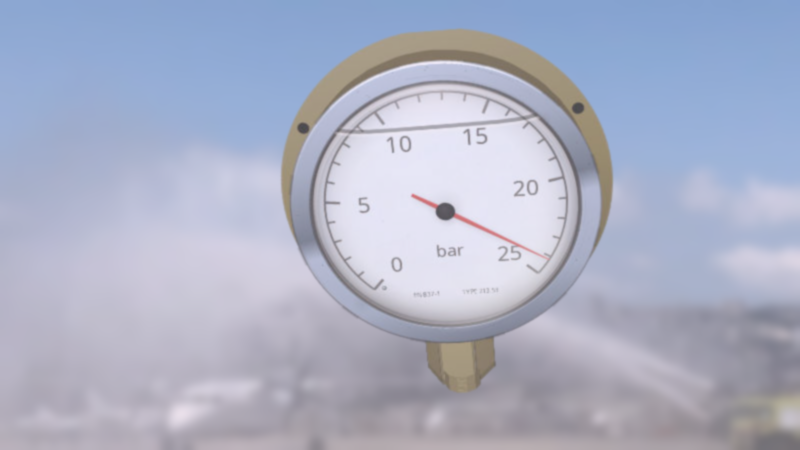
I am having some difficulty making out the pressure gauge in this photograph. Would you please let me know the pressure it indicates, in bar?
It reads 24 bar
